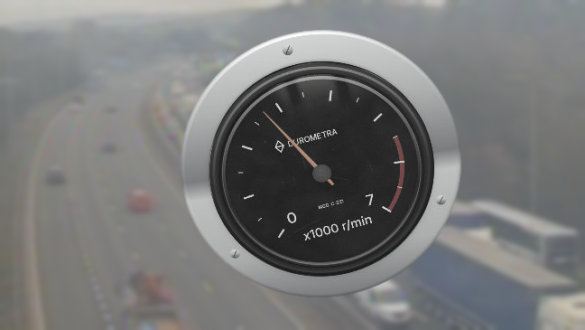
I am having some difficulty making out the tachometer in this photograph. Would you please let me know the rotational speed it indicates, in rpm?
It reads 2750 rpm
